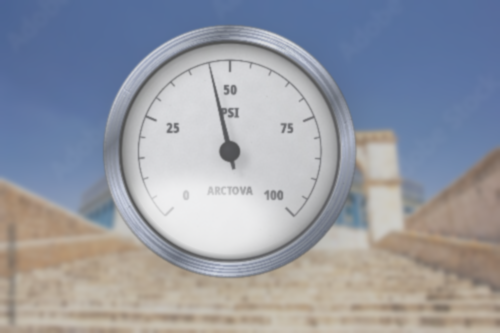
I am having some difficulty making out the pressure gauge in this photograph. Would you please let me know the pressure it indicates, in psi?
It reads 45 psi
